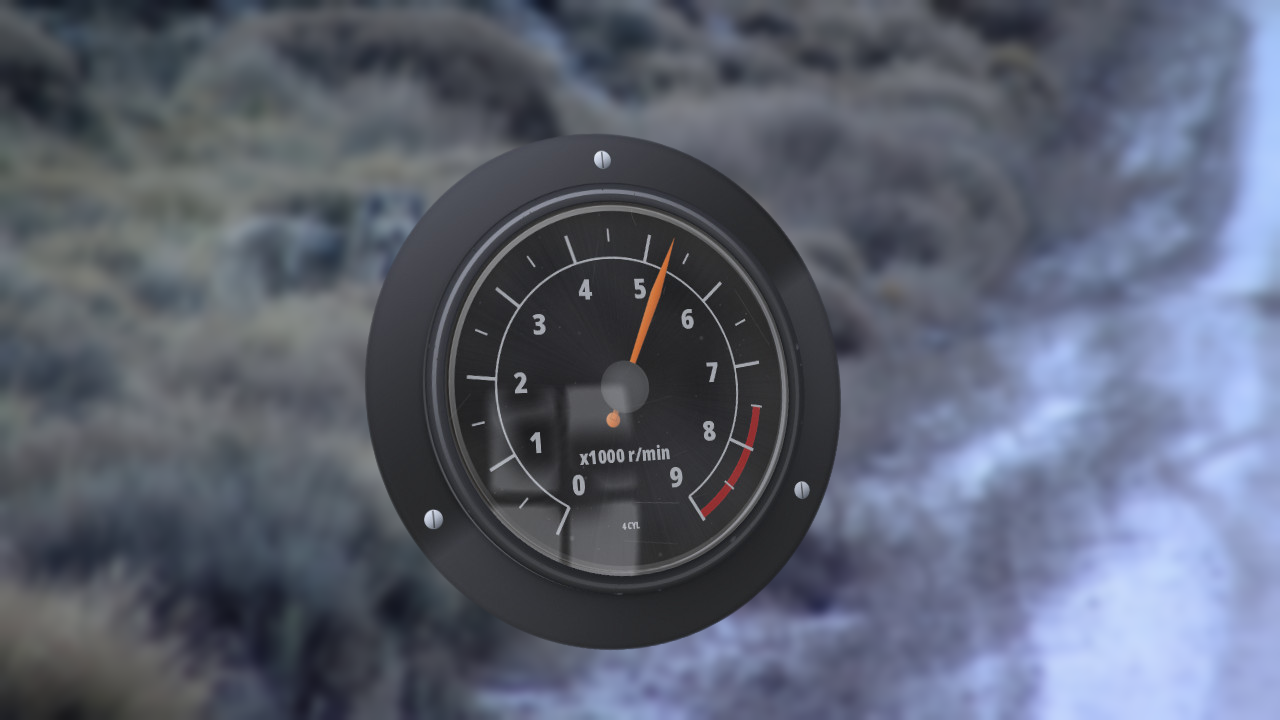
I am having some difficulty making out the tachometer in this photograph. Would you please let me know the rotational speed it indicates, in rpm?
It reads 5250 rpm
